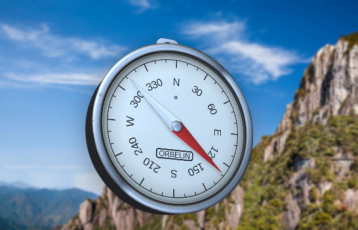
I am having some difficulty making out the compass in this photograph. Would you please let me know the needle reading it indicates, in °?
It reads 130 °
